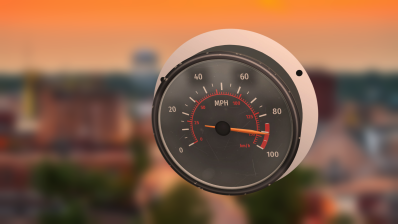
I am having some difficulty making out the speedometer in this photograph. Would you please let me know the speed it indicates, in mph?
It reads 90 mph
